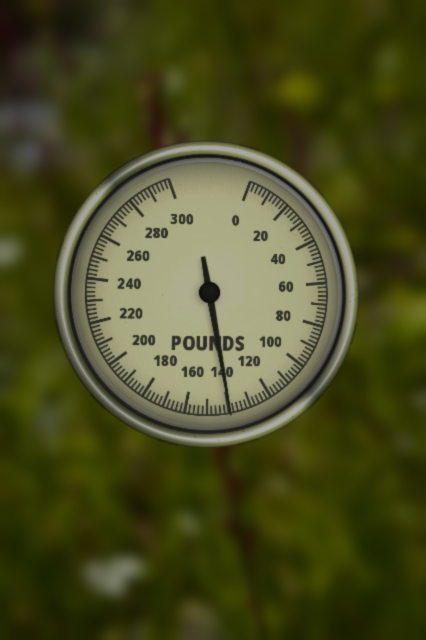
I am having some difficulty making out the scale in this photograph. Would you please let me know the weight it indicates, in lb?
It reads 140 lb
